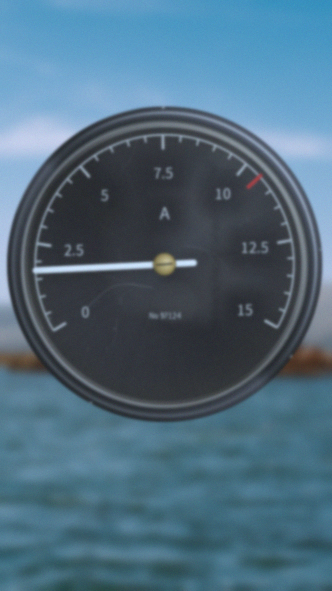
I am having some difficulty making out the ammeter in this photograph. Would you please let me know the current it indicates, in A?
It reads 1.75 A
